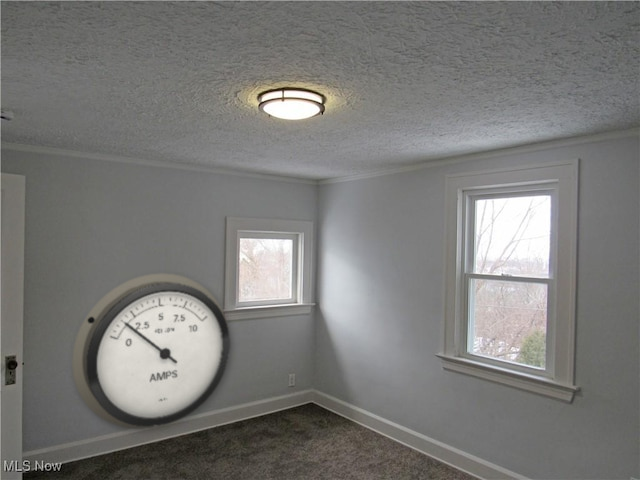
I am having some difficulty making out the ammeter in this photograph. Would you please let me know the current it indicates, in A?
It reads 1.5 A
